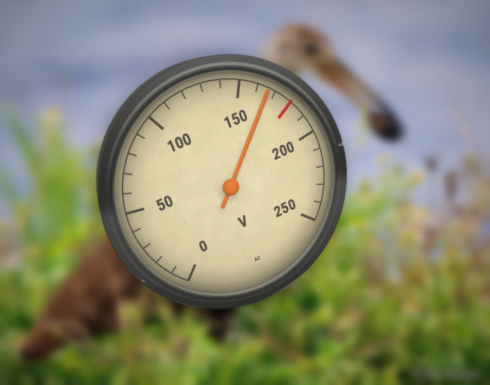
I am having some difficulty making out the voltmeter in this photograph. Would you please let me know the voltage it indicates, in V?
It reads 165 V
